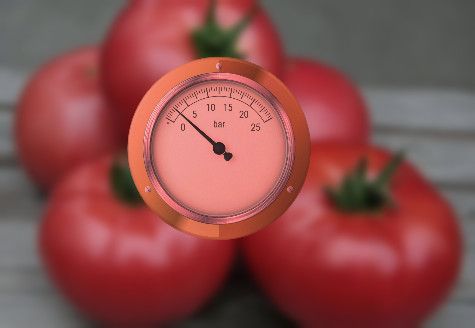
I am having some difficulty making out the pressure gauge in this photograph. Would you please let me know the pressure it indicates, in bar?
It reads 2.5 bar
